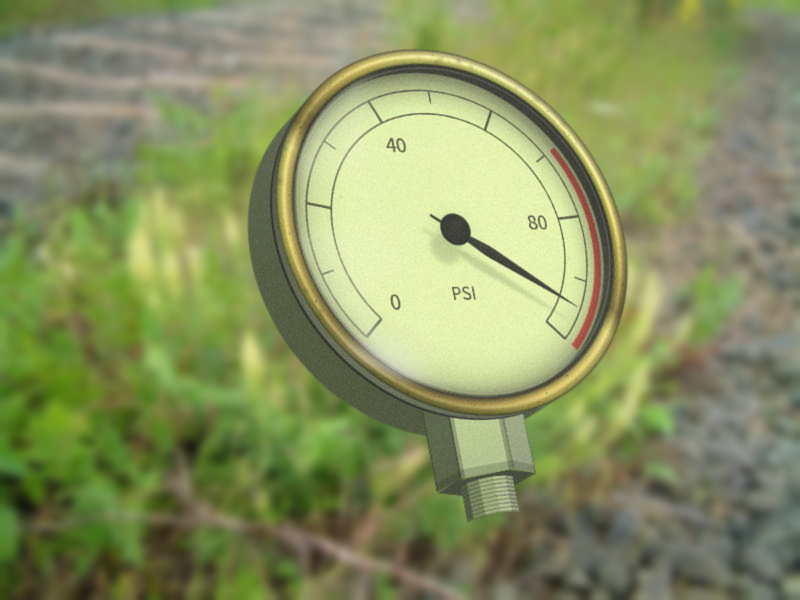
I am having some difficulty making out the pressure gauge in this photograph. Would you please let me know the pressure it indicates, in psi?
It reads 95 psi
